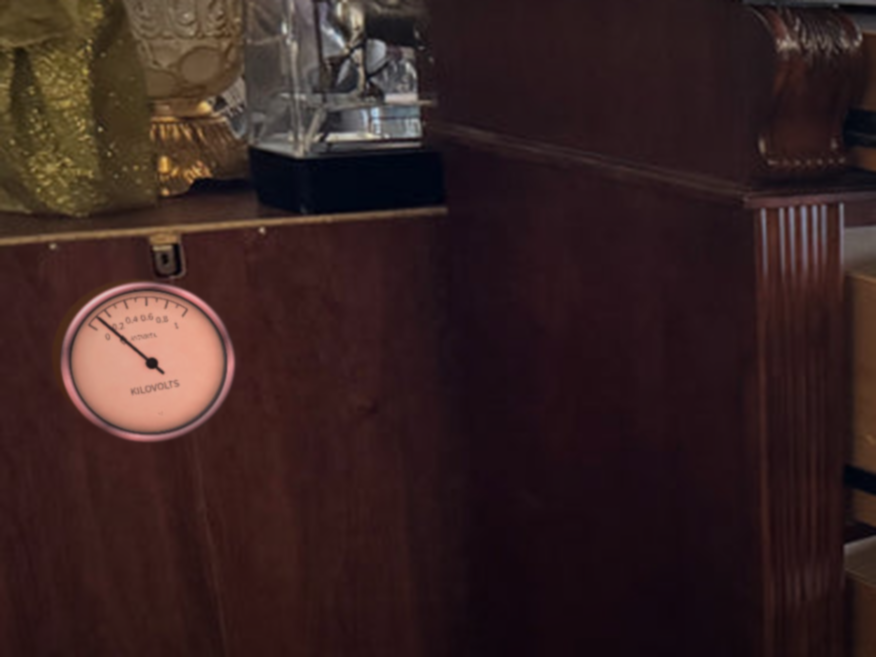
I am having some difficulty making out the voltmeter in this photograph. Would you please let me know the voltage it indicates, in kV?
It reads 0.1 kV
